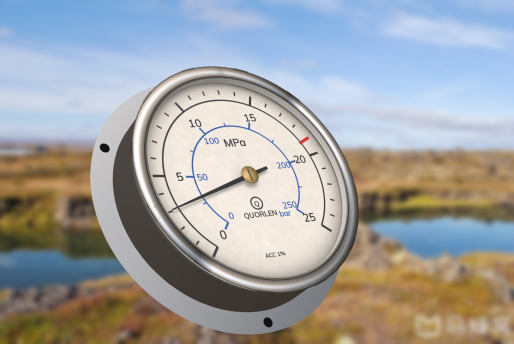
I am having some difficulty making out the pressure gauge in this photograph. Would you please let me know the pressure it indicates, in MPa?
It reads 3 MPa
